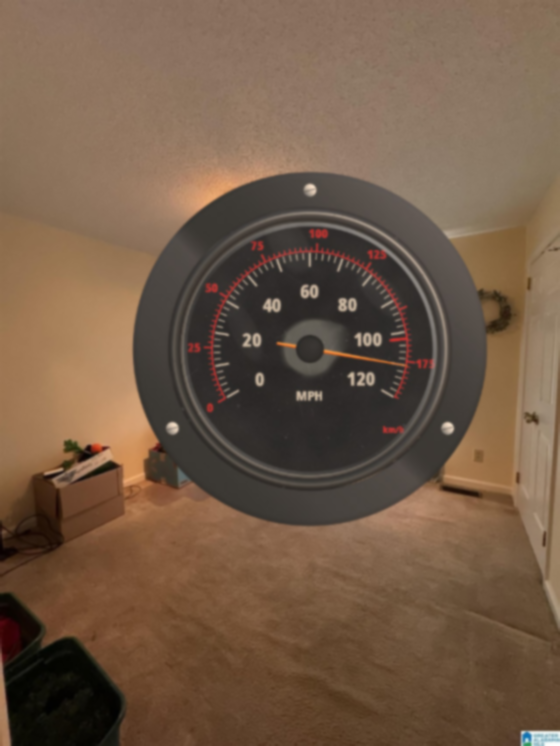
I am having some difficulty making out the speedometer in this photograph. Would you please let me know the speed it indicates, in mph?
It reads 110 mph
